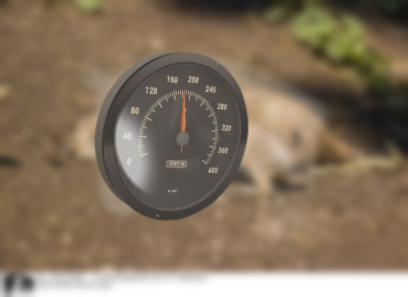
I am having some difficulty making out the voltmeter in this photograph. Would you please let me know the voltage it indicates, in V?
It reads 180 V
